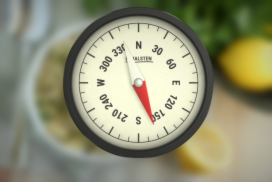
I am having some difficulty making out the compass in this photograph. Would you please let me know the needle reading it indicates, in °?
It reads 160 °
